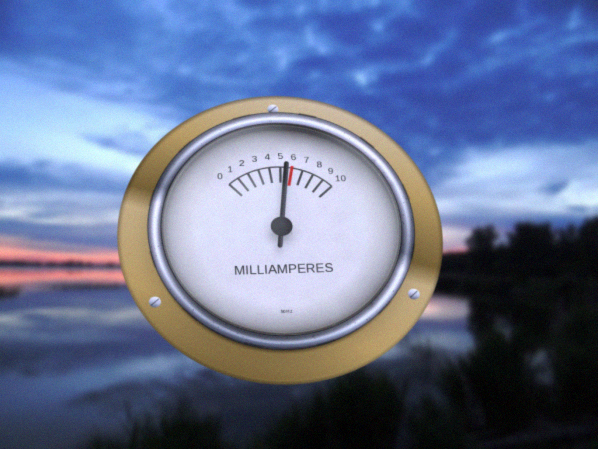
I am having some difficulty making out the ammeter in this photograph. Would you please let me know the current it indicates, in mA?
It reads 5.5 mA
